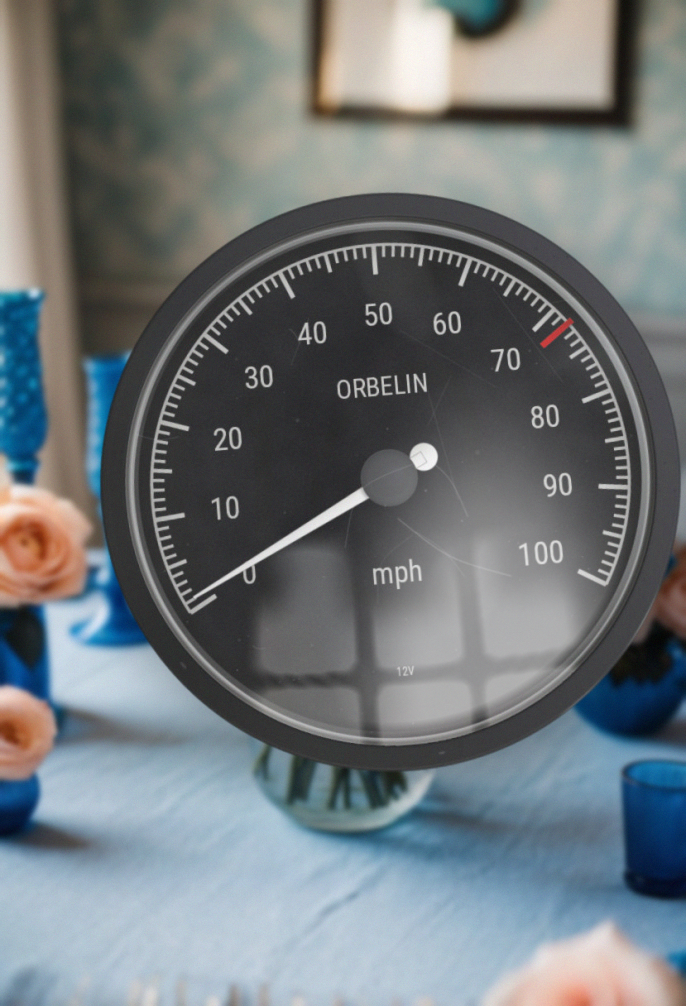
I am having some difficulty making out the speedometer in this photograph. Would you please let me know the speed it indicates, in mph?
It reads 1 mph
